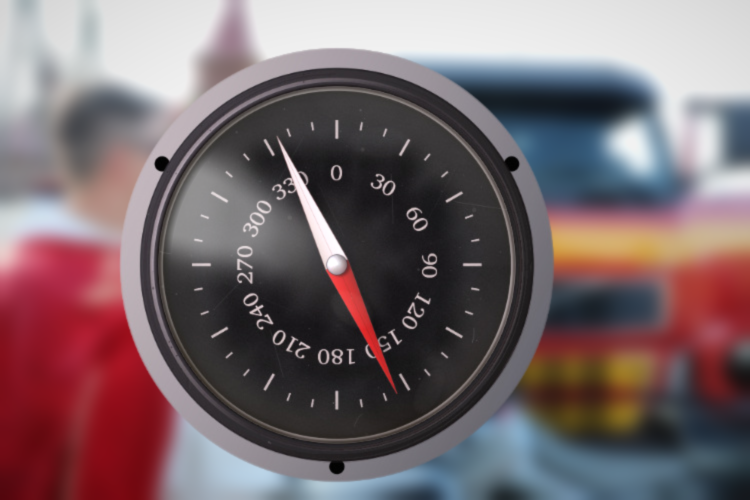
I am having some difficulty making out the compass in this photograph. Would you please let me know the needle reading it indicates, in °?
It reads 155 °
